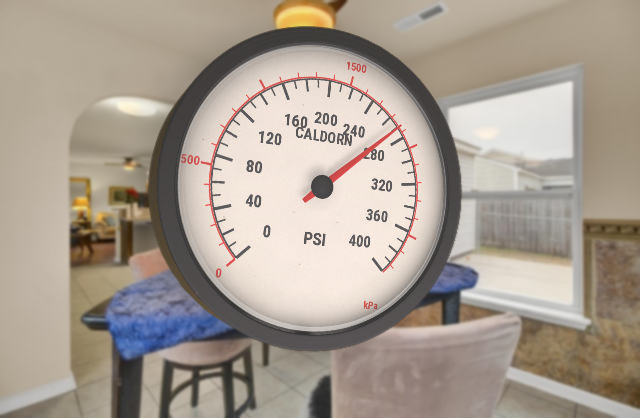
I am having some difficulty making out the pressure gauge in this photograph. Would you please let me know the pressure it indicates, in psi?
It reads 270 psi
